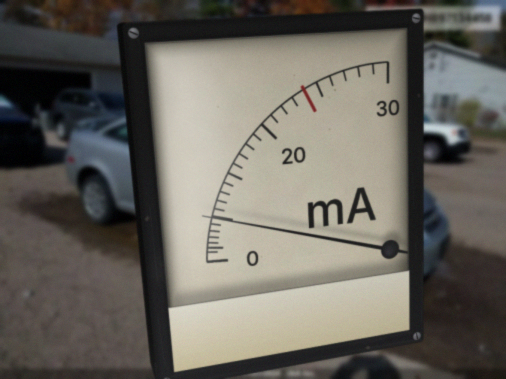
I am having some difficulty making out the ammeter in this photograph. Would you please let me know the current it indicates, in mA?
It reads 10 mA
